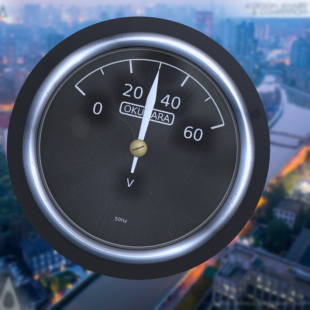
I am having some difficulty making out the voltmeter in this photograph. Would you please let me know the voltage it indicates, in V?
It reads 30 V
